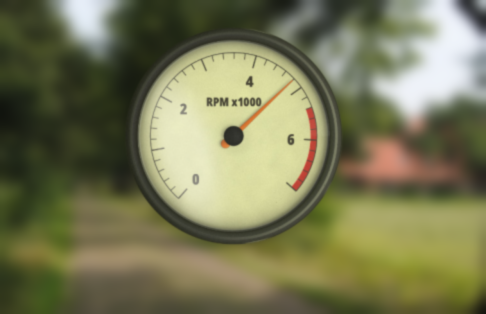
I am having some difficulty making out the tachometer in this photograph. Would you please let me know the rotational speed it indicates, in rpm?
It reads 4800 rpm
